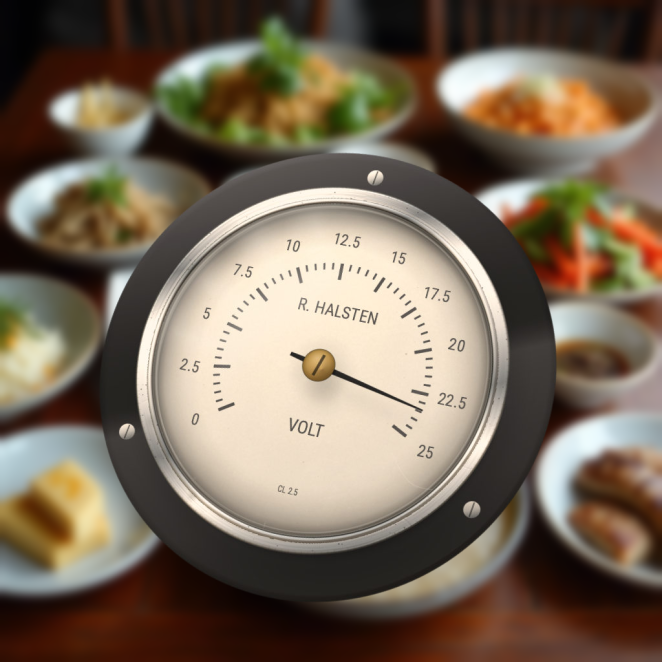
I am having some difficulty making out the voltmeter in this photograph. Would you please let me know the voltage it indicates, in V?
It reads 23.5 V
